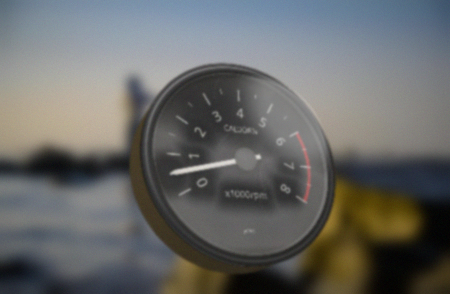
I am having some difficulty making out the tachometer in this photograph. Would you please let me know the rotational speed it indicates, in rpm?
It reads 500 rpm
